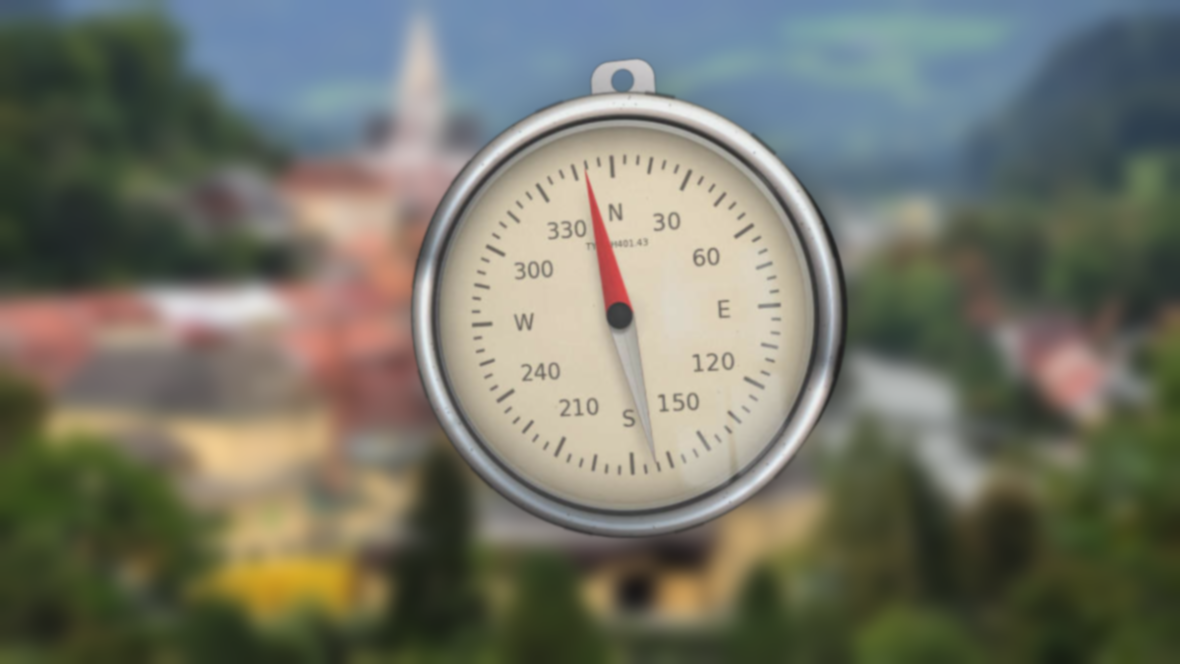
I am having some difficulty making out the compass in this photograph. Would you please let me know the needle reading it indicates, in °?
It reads 350 °
